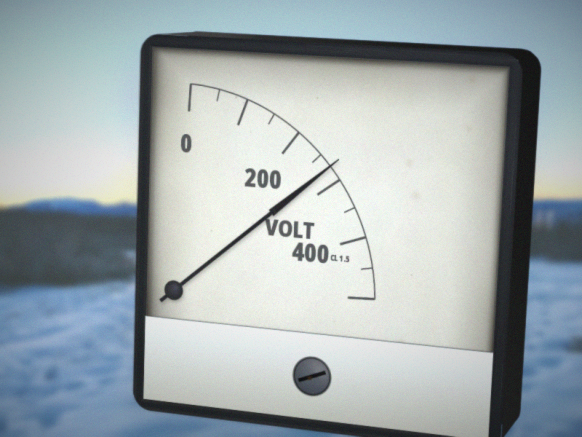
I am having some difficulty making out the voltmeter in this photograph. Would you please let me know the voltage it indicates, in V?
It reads 275 V
